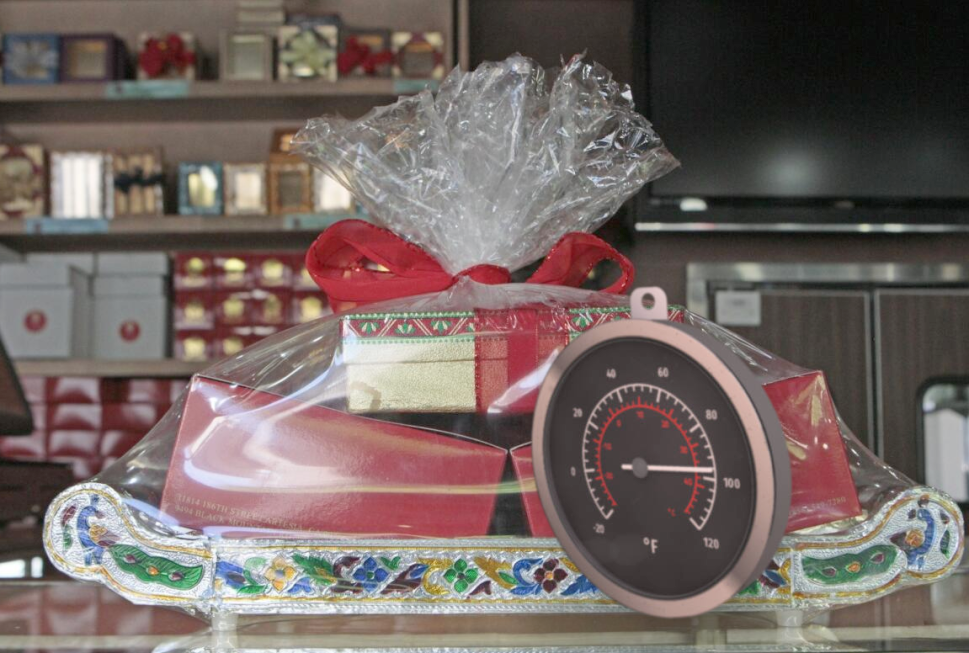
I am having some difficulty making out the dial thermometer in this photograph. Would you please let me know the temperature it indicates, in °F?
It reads 96 °F
